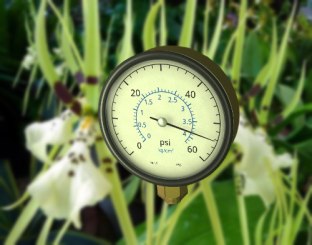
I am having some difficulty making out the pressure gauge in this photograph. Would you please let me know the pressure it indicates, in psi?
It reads 54 psi
